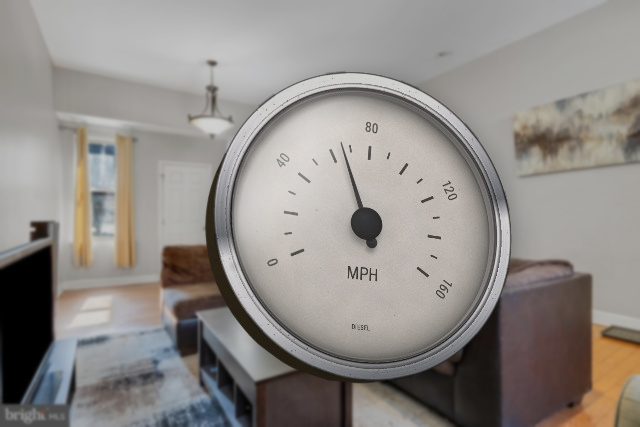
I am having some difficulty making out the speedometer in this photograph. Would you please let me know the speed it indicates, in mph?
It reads 65 mph
